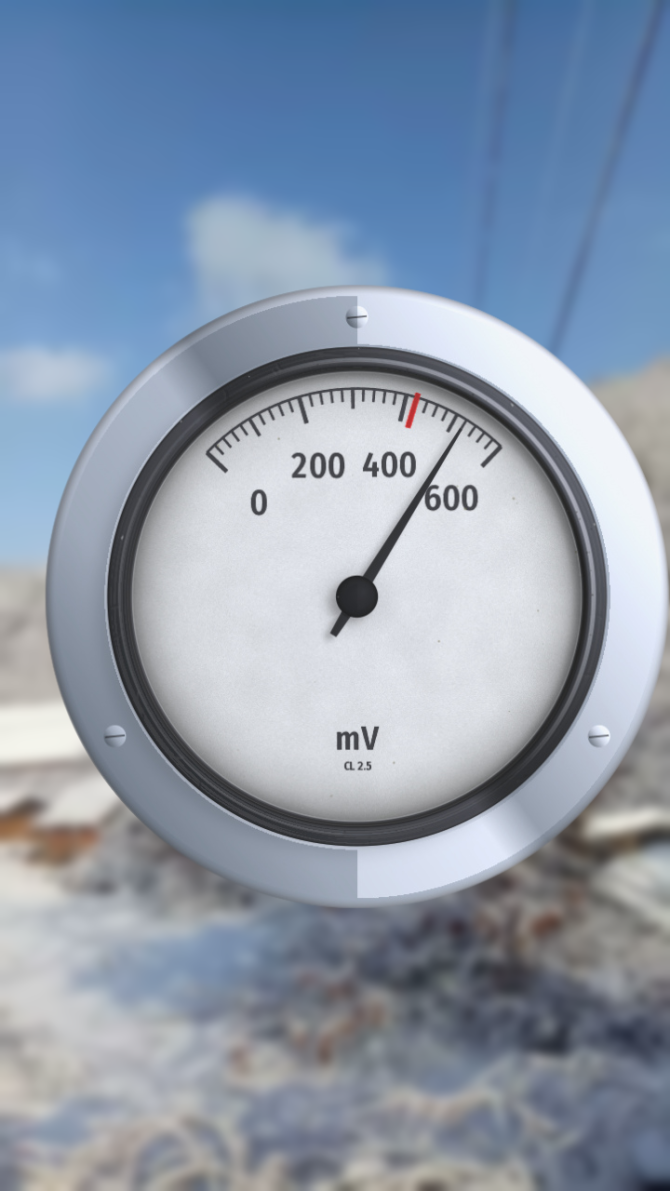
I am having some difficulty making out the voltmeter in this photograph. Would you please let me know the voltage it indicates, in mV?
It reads 520 mV
